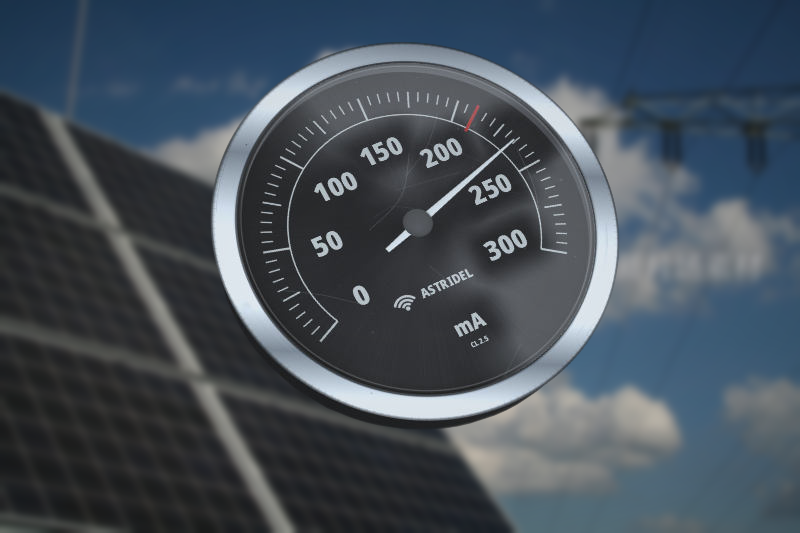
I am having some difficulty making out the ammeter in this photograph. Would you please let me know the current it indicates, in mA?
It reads 235 mA
